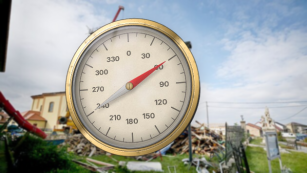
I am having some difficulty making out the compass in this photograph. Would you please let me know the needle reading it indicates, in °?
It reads 60 °
